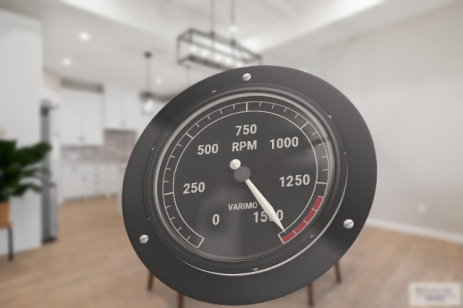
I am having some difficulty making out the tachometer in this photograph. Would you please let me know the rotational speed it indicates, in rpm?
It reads 1475 rpm
